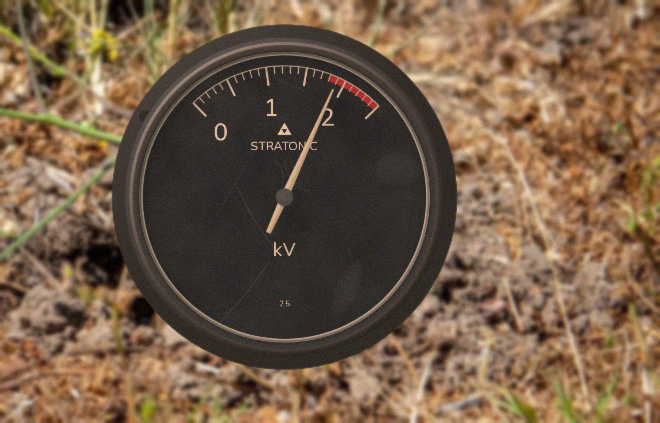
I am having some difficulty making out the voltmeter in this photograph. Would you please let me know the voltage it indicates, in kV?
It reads 1.9 kV
